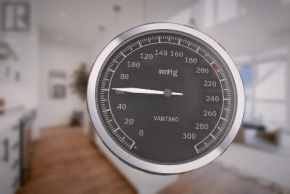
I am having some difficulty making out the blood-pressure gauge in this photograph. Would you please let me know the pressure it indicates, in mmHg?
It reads 60 mmHg
